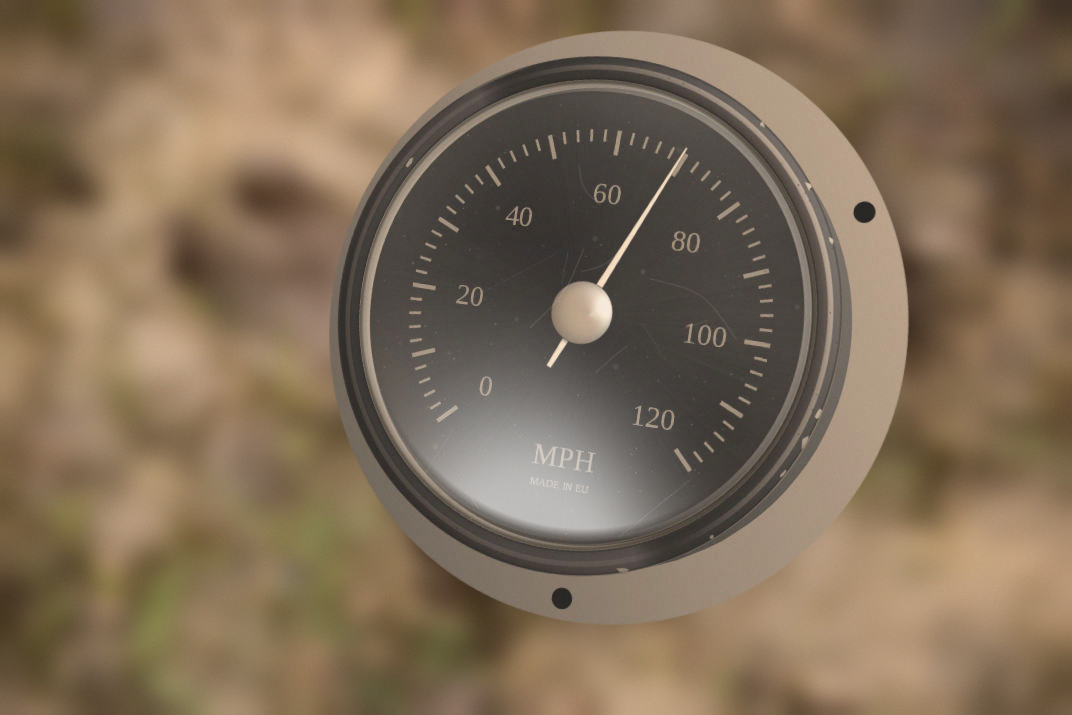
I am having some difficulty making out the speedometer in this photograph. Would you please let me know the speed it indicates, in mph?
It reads 70 mph
